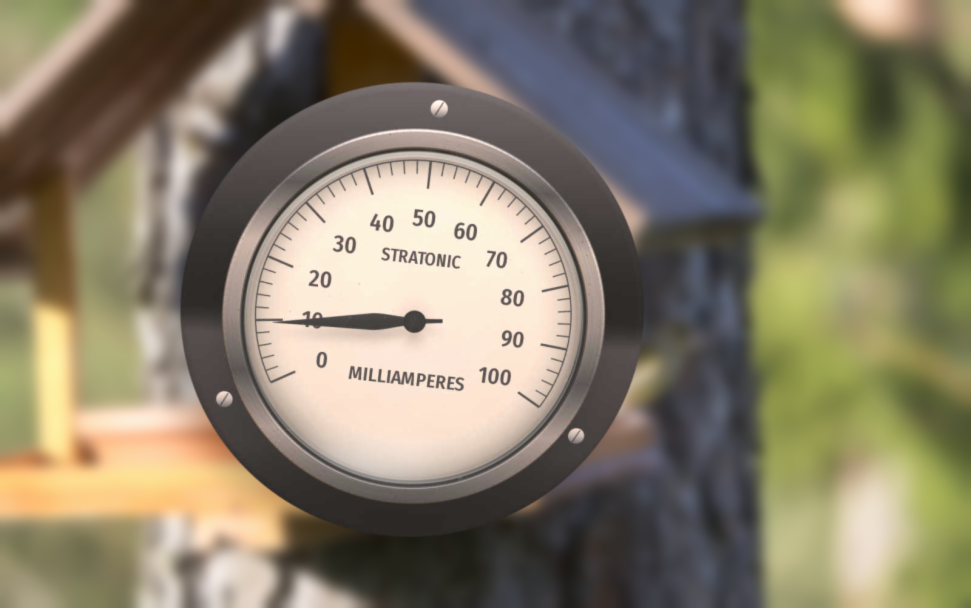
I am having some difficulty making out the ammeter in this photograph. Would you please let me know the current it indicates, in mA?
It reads 10 mA
